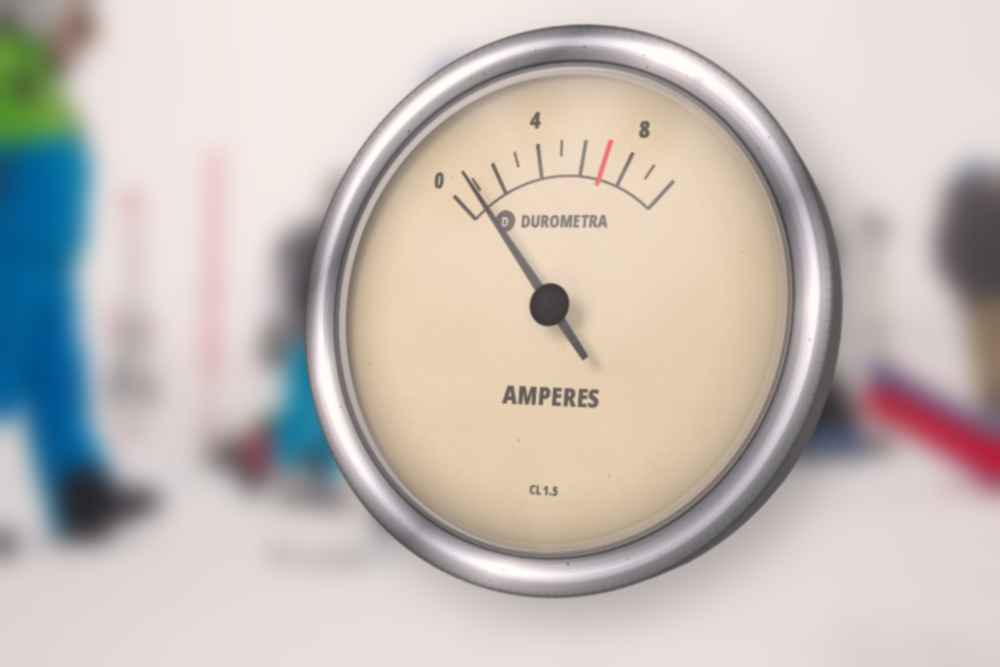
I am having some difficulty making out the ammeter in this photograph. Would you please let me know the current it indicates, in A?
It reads 1 A
